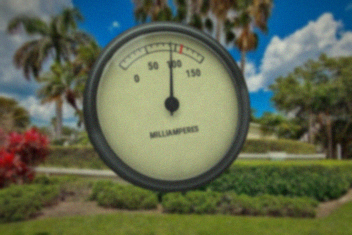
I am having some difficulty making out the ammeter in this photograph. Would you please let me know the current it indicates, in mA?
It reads 90 mA
